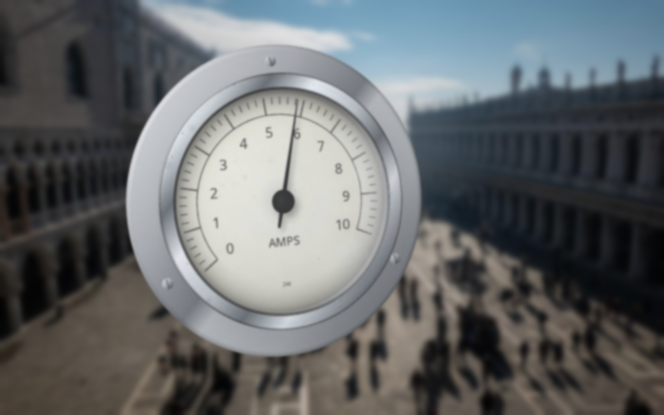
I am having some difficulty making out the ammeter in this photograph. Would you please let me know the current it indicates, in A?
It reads 5.8 A
